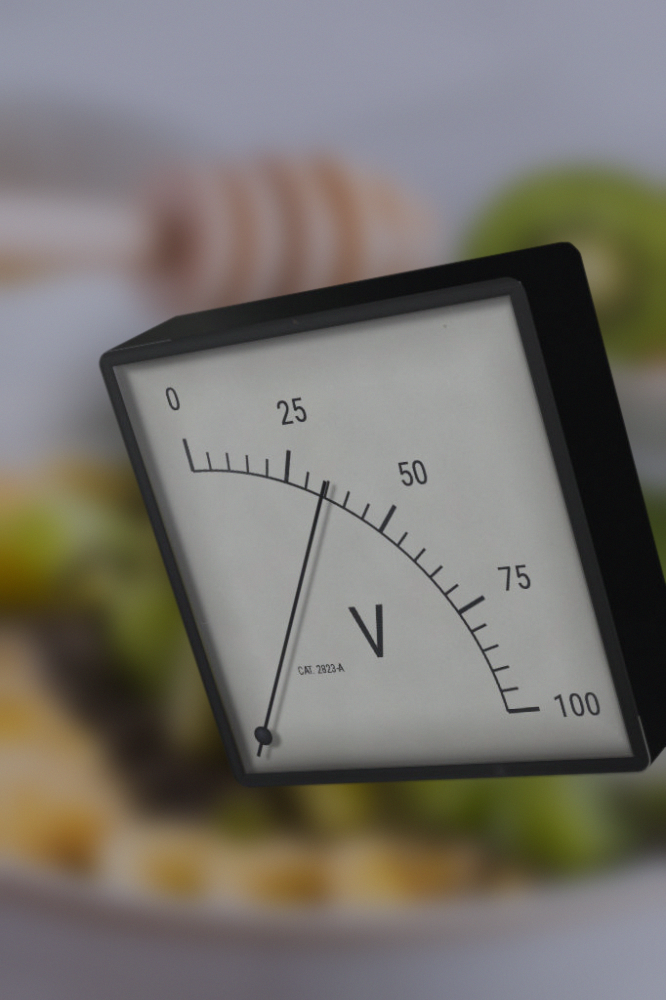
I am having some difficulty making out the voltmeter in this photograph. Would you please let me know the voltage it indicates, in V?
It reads 35 V
